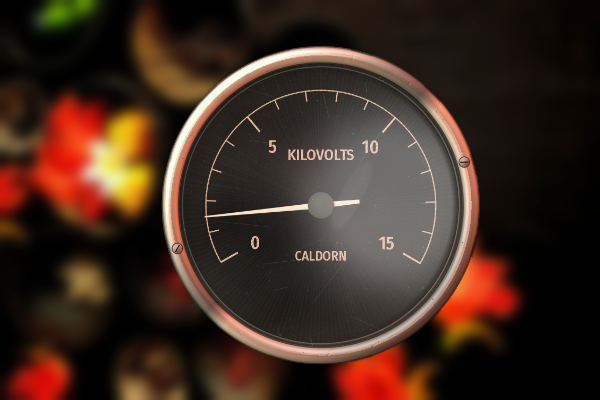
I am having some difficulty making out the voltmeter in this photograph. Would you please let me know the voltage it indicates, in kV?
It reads 1.5 kV
